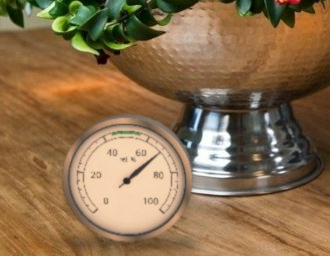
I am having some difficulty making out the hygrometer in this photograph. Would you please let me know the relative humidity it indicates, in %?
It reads 68 %
